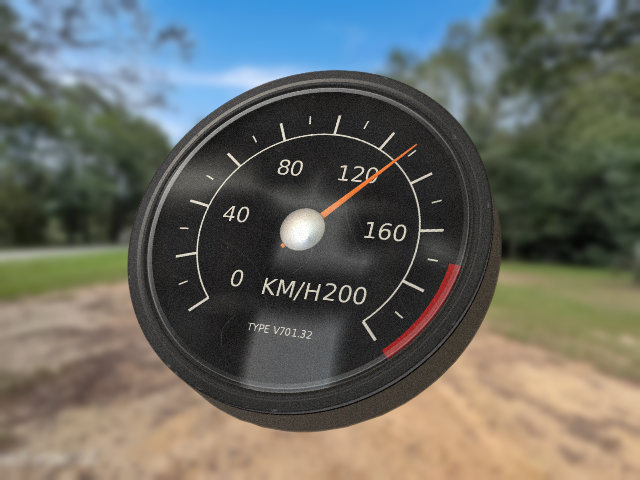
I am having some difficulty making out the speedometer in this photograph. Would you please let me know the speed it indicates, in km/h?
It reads 130 km/h
